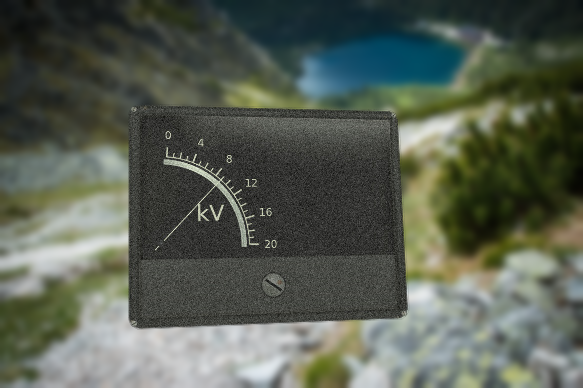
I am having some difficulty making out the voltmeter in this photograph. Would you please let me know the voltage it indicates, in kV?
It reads 9 kV
